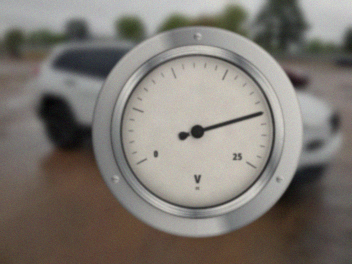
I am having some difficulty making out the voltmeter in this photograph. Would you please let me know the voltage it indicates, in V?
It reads 20 V
